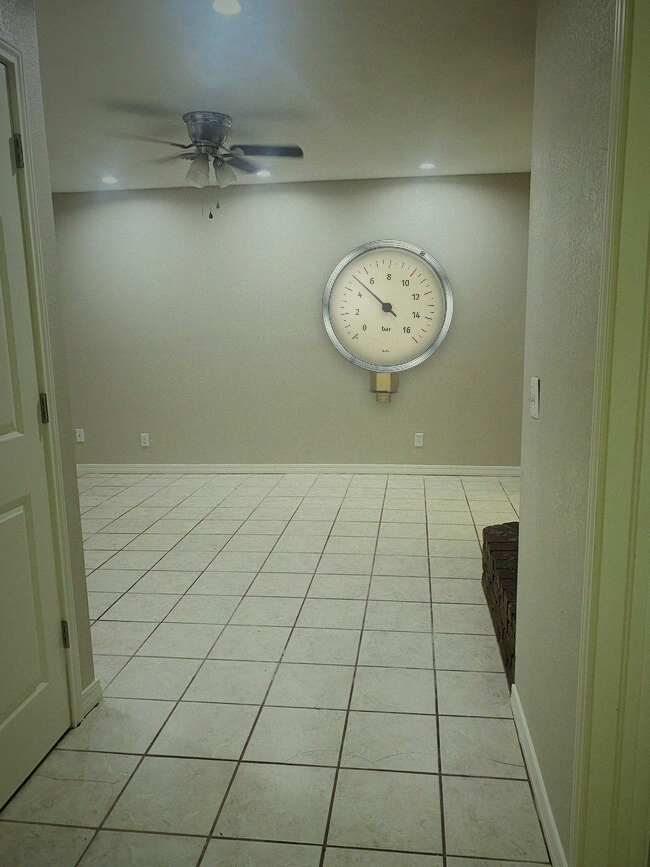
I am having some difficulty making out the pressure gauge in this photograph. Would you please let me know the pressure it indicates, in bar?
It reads 5 bar
